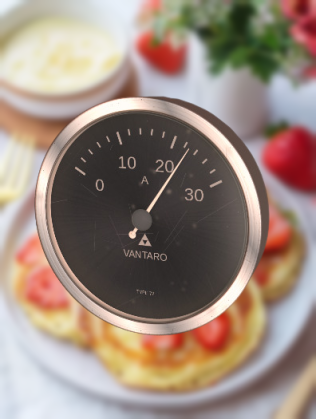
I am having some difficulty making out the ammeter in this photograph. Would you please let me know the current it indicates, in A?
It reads 23 A
